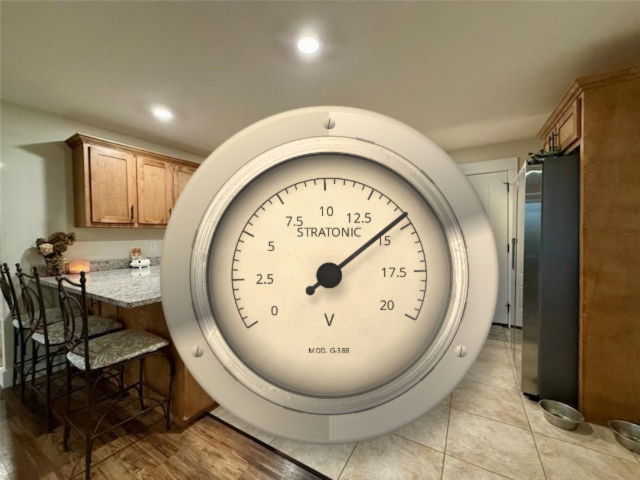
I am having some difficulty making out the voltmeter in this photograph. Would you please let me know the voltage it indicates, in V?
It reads 14.5 V
